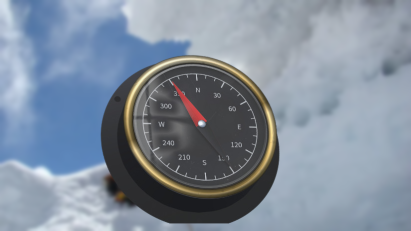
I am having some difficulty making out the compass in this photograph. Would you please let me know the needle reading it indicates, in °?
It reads 330 °
